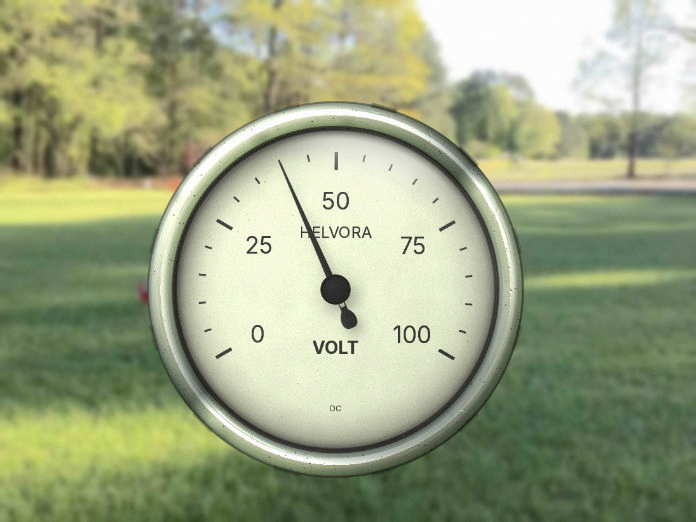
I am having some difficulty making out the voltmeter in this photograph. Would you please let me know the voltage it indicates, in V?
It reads 40 V
